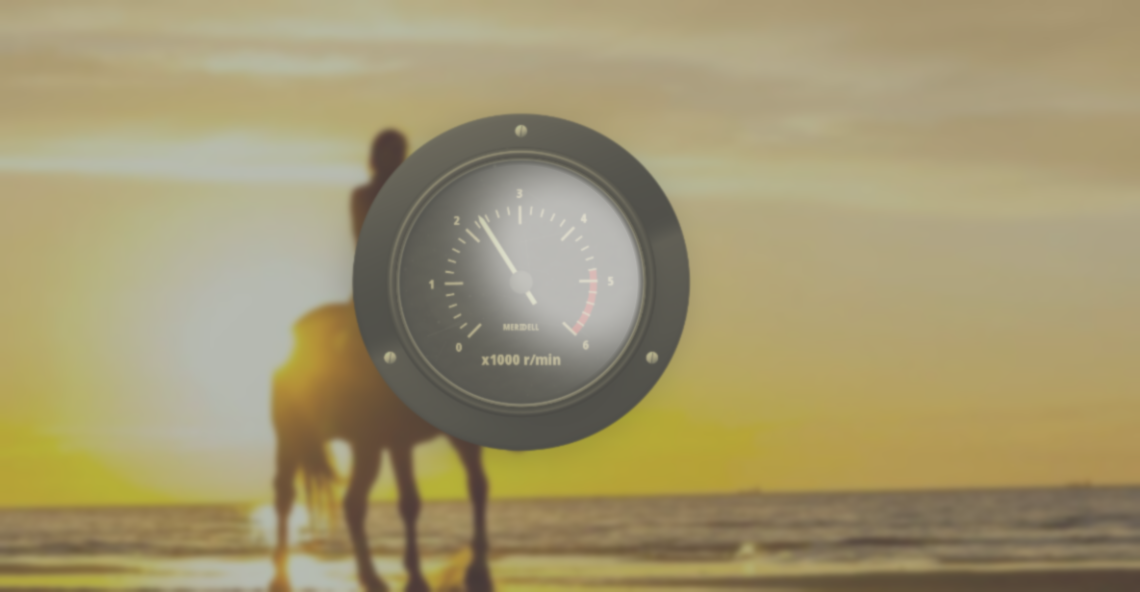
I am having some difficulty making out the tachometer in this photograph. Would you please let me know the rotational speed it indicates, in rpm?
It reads 2300 rpm
